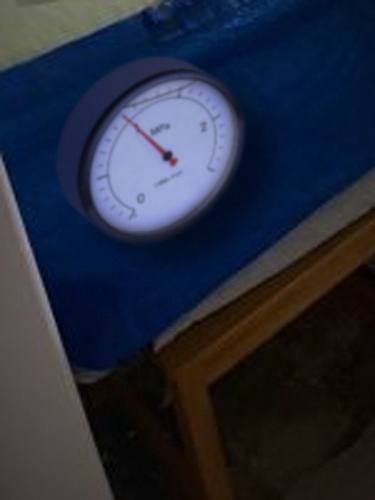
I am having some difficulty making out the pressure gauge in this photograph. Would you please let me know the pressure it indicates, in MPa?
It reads 1 MPa
